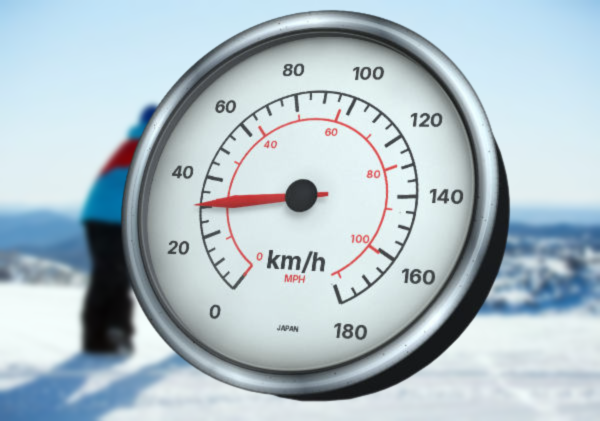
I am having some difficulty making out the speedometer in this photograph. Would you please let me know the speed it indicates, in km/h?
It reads 30 km/h
